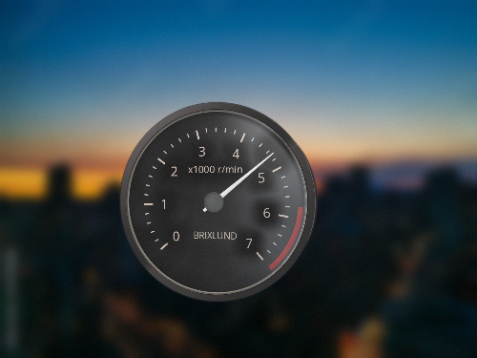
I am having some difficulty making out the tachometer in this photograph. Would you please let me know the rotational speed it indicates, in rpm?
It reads 4700 rpm
